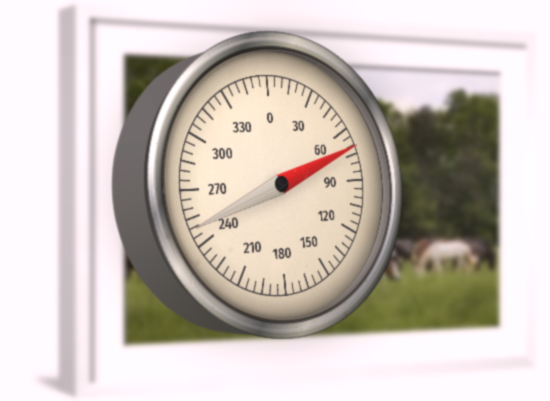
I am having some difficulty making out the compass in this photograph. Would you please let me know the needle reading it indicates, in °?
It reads 70 °
